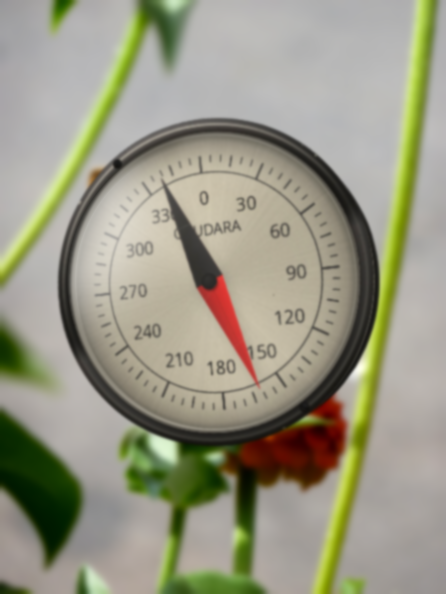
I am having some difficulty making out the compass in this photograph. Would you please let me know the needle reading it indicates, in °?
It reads 160 °
